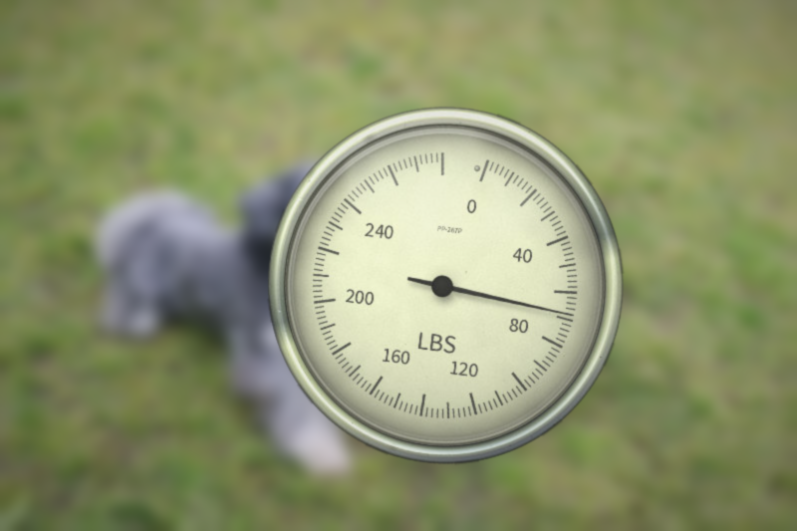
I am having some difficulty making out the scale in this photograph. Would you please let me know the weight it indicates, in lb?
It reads 68 lb
